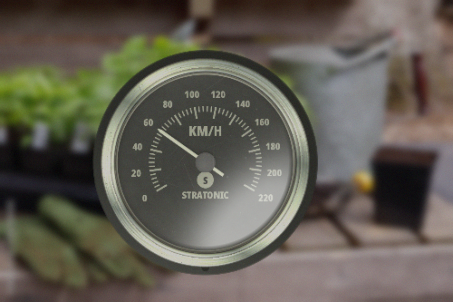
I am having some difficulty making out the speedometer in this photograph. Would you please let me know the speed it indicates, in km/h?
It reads 60 km/h
